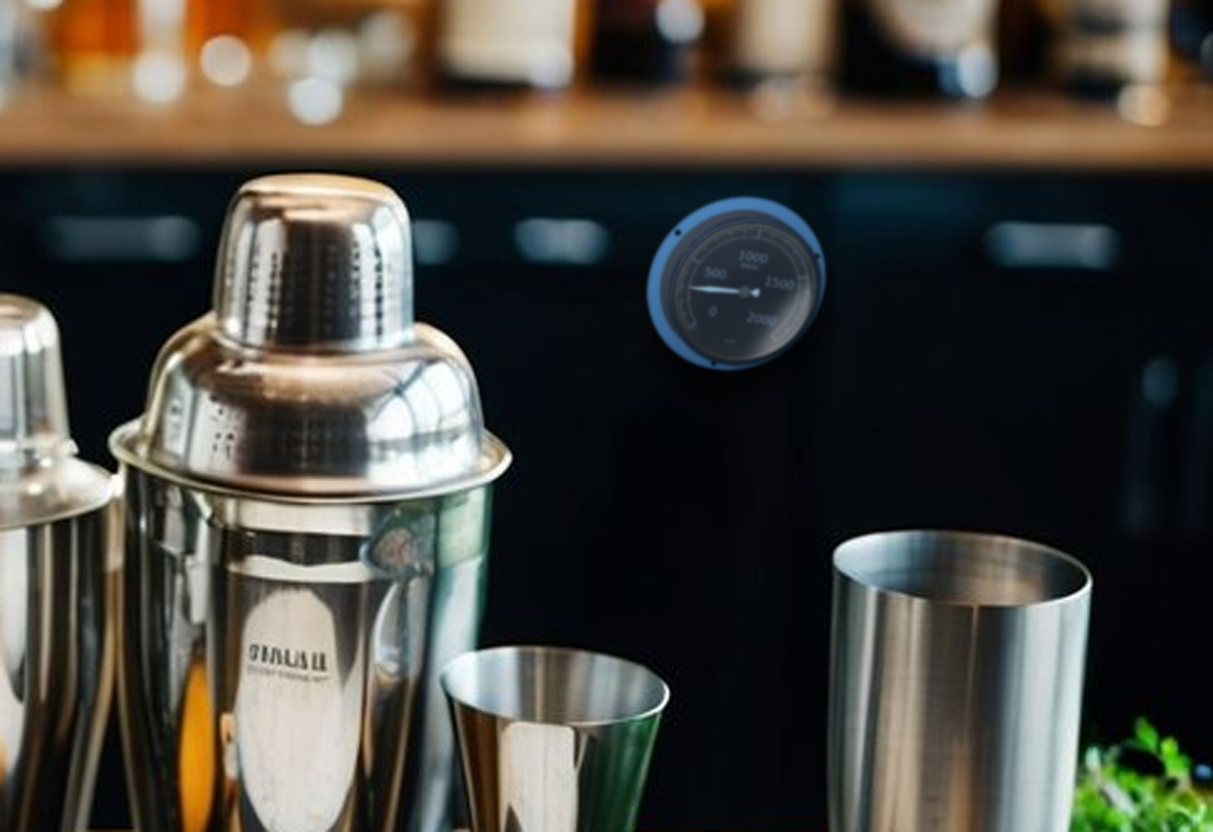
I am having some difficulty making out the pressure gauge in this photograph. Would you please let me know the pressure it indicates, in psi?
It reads 300 psi
